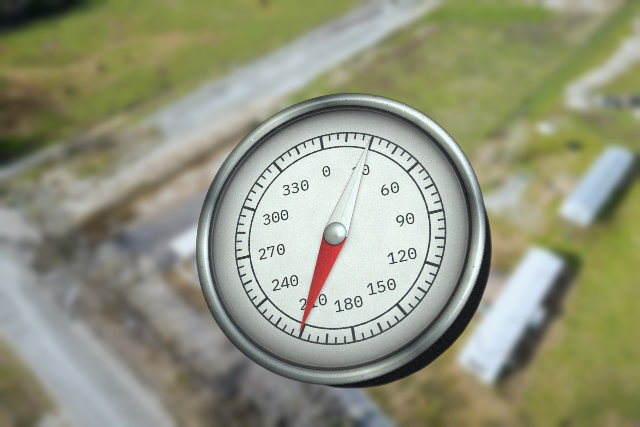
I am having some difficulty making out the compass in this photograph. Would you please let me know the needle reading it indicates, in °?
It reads 210 °
